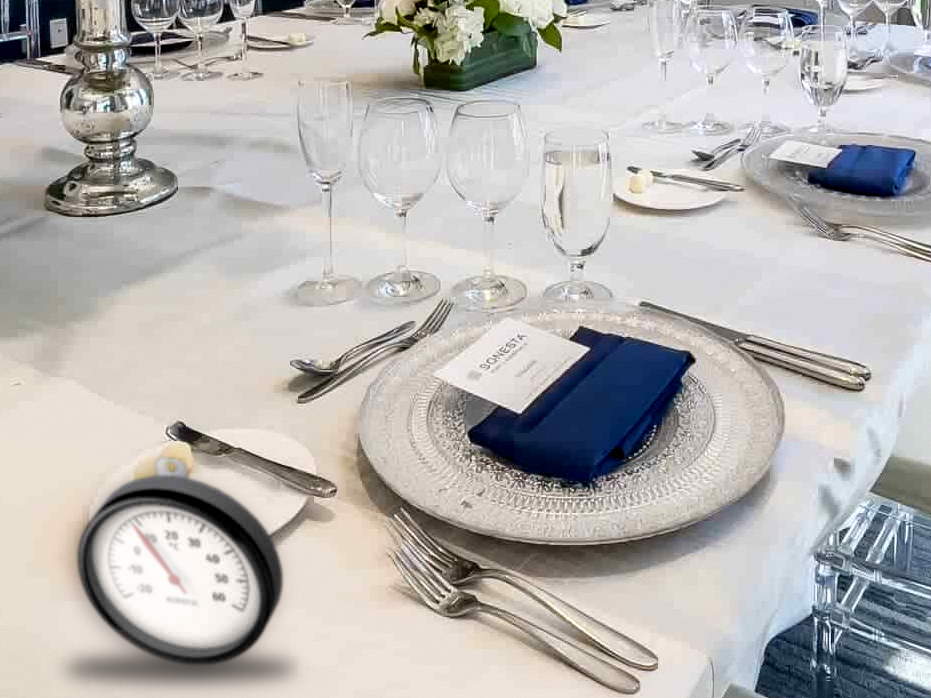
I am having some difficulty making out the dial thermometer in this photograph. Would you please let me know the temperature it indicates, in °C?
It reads 10 °C
